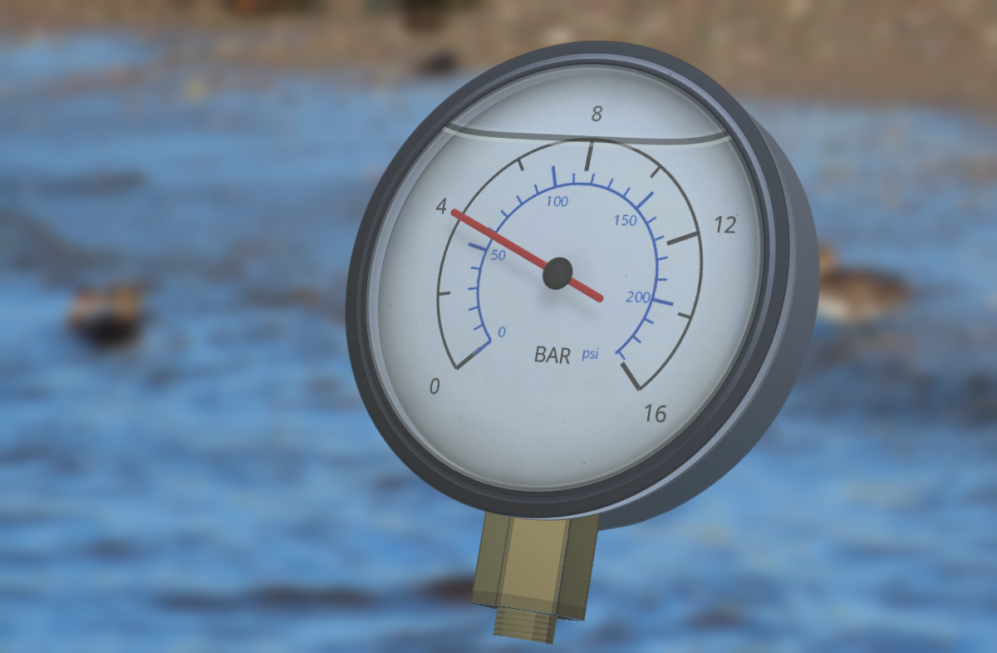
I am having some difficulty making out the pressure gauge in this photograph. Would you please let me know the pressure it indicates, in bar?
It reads 4 bar
